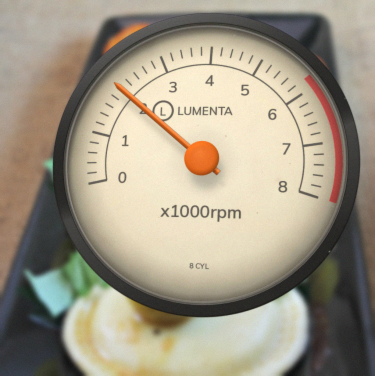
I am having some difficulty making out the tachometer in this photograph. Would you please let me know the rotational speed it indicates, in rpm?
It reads 2000 rpm
